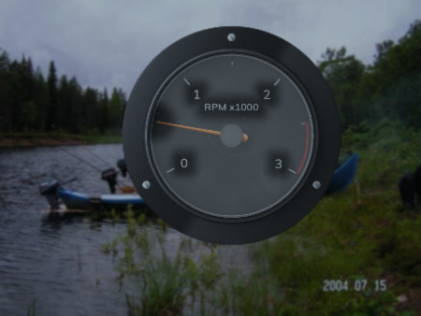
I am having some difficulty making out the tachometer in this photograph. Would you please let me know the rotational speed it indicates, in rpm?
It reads 500 rpm
